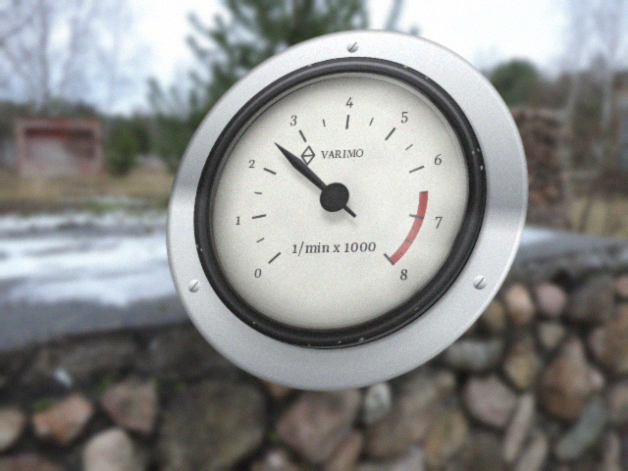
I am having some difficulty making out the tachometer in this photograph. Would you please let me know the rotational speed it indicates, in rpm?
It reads 2500 rpm
